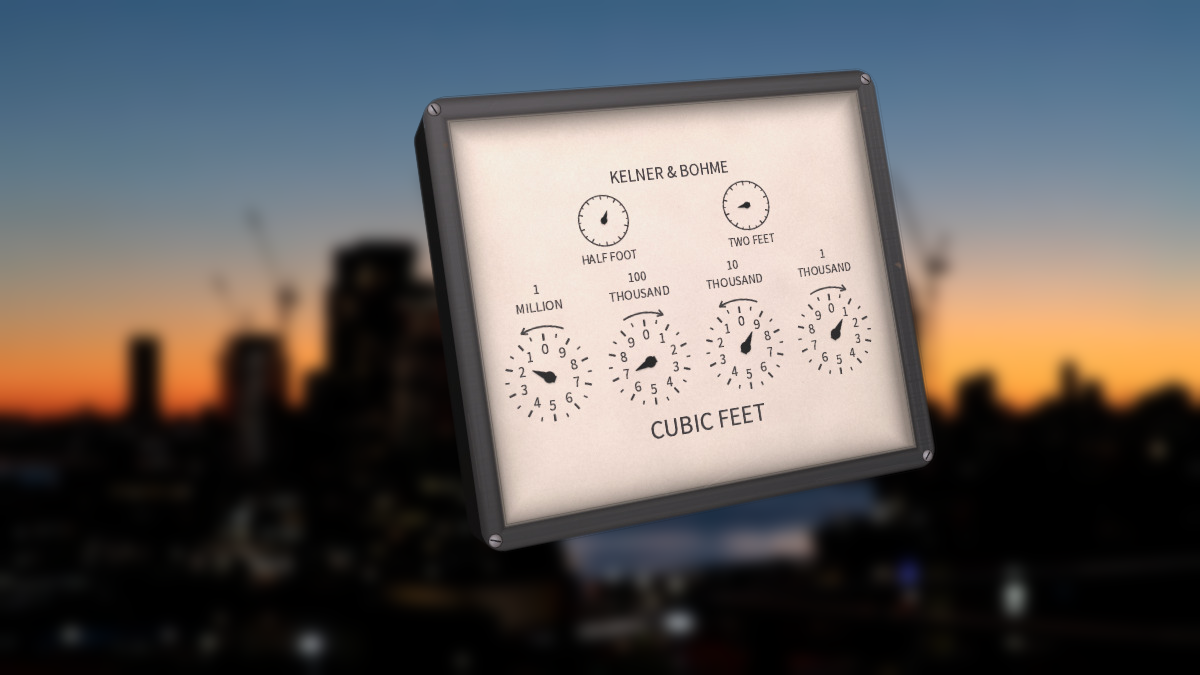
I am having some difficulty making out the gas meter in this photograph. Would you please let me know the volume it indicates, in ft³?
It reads 169100 ft³
